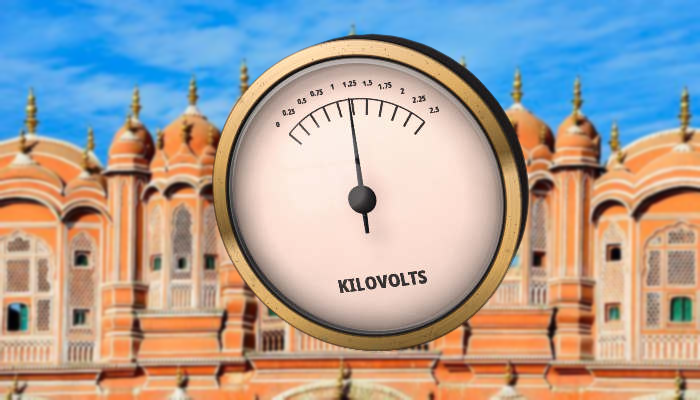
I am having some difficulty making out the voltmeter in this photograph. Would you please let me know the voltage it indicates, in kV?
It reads 1.25 kV
